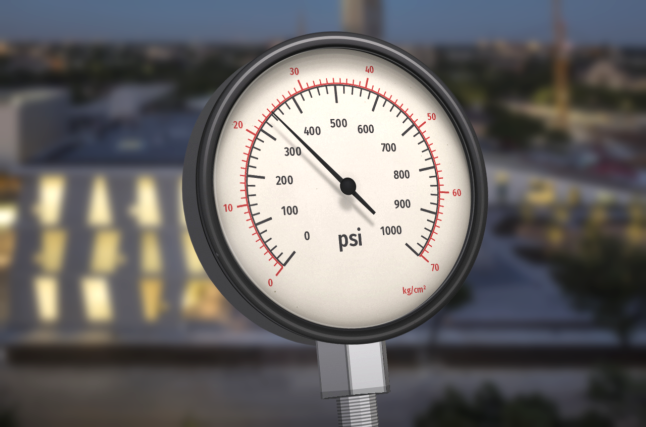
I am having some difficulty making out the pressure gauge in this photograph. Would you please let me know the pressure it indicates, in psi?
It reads 340 psi
